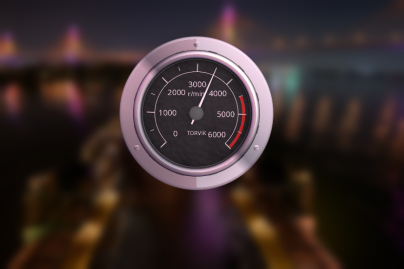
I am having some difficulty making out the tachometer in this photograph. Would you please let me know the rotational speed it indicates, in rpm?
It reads 3500 rpm
